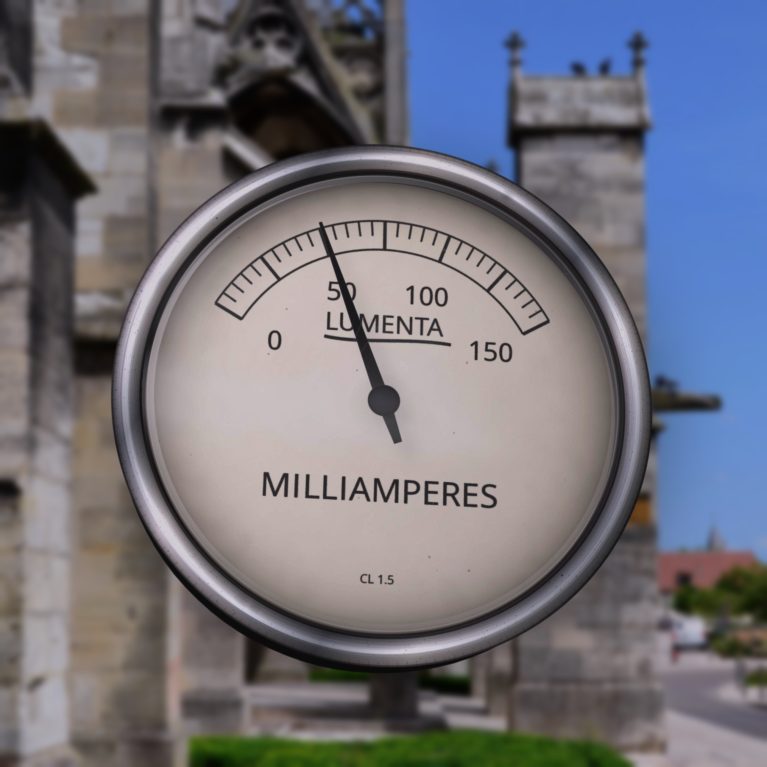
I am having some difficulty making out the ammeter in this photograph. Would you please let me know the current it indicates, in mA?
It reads 50 mA
